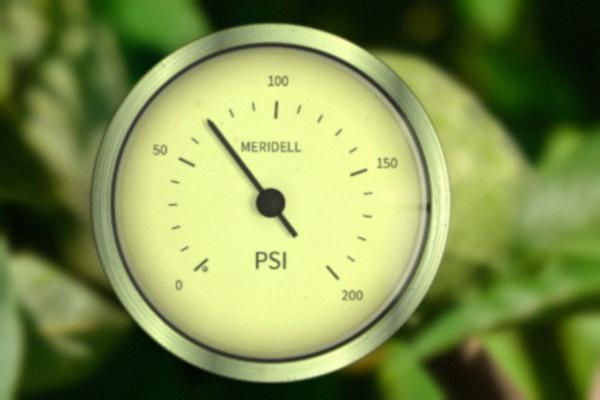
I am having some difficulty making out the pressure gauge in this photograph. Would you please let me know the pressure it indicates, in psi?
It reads 70 psi
